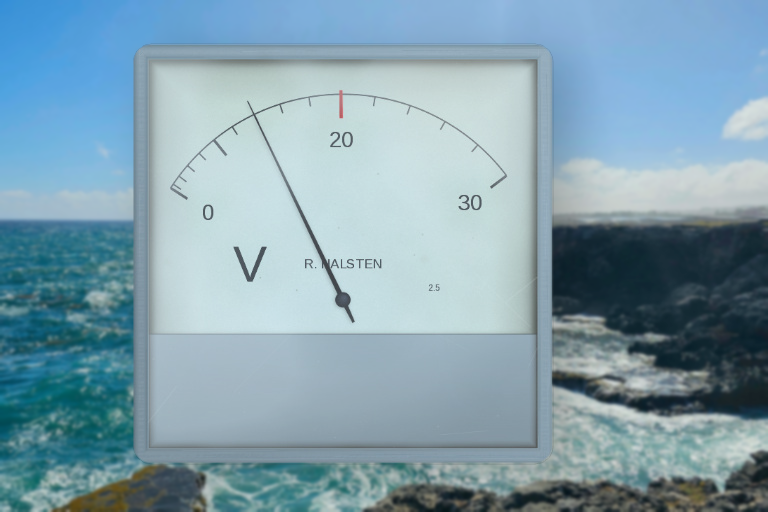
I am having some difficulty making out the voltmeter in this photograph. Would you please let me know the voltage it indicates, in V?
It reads 14 V
